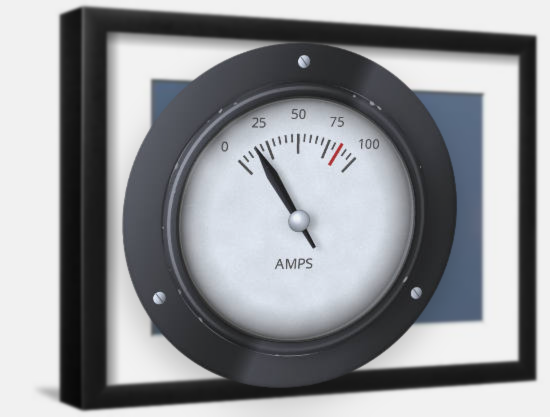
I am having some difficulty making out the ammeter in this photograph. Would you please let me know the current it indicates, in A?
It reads 15 A
